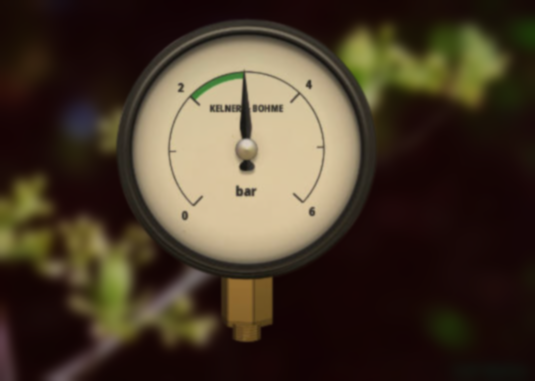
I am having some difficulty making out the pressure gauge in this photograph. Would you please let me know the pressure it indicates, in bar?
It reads 3 bar
